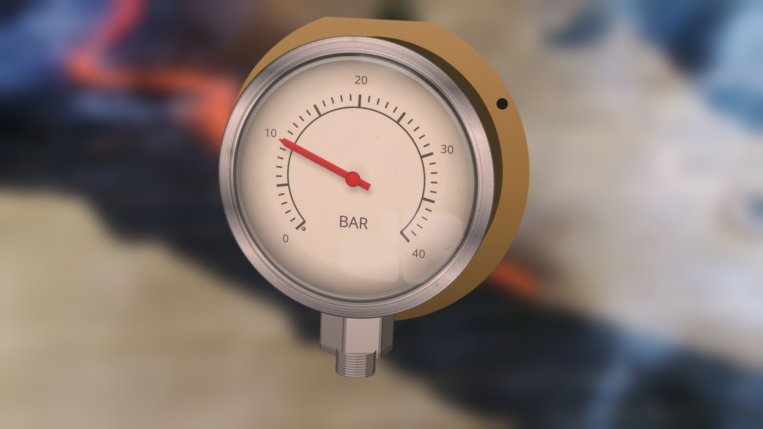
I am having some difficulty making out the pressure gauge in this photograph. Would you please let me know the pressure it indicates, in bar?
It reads 10 bar
